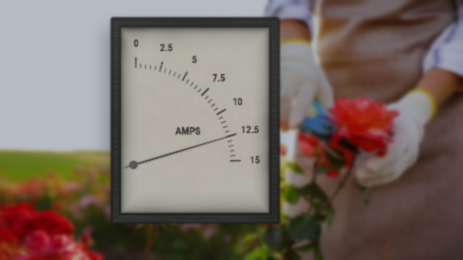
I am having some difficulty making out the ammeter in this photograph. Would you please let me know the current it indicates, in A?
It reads 12.5 A
